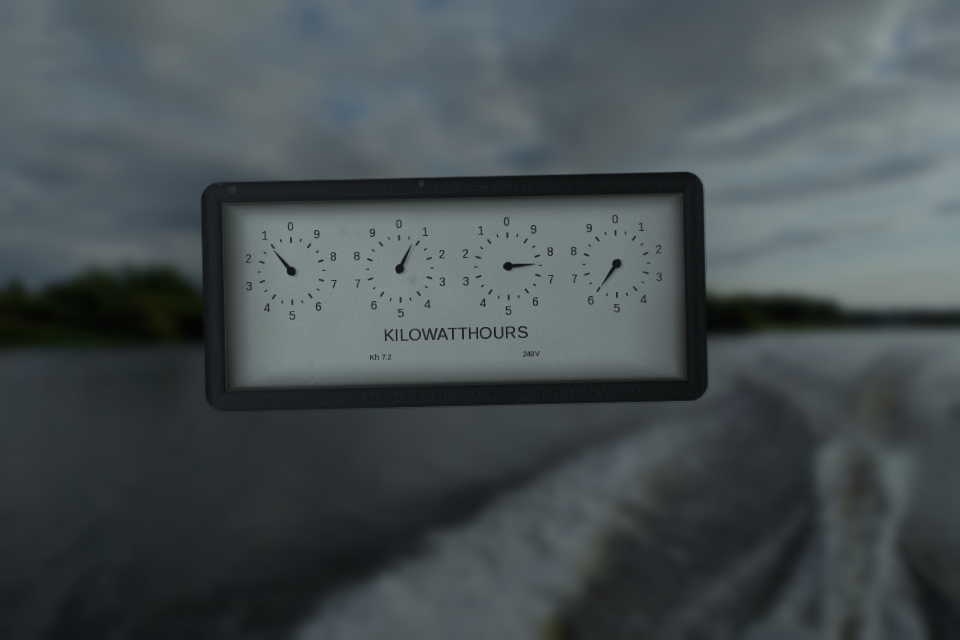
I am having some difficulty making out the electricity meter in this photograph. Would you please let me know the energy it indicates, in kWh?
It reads 1076 kWh
